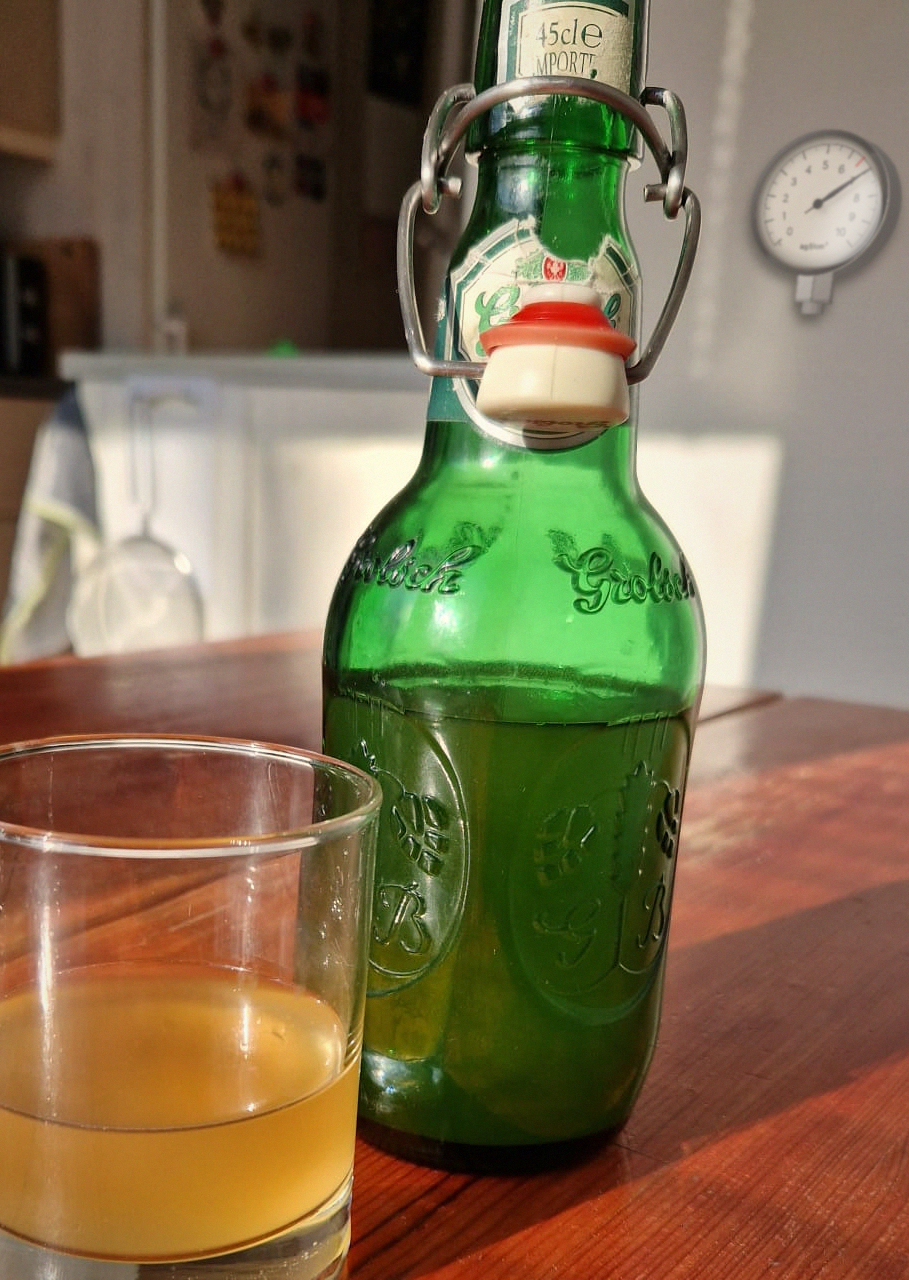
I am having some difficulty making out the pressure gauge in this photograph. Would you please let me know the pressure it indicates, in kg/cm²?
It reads 7 kg/cm²
